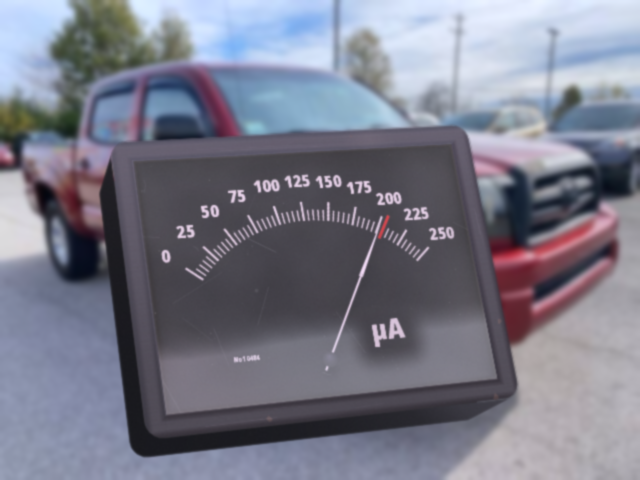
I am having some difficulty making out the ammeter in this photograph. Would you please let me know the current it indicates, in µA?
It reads 200 µA
